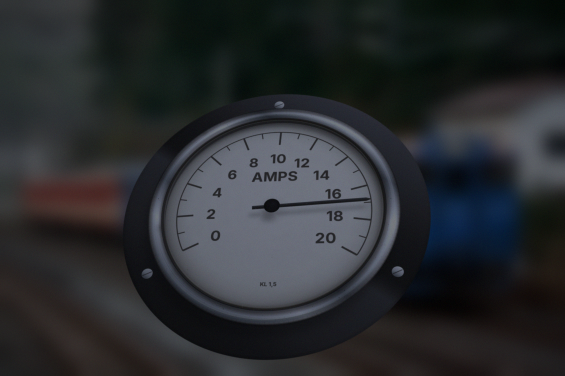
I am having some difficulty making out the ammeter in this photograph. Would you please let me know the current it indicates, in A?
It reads 17 A
